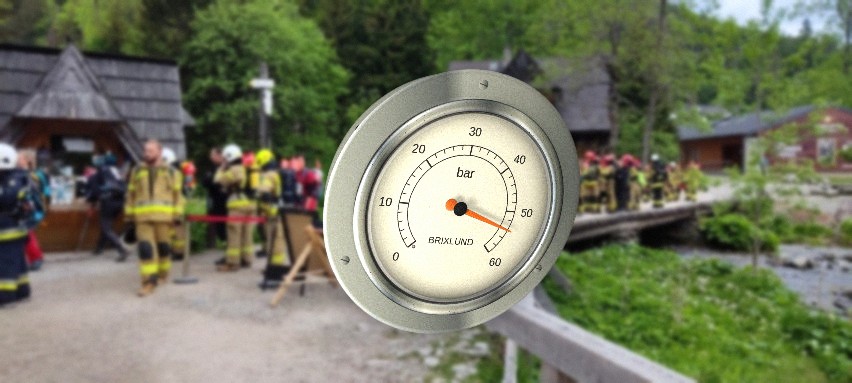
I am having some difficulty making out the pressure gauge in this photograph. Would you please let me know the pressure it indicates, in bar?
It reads 54 bar
